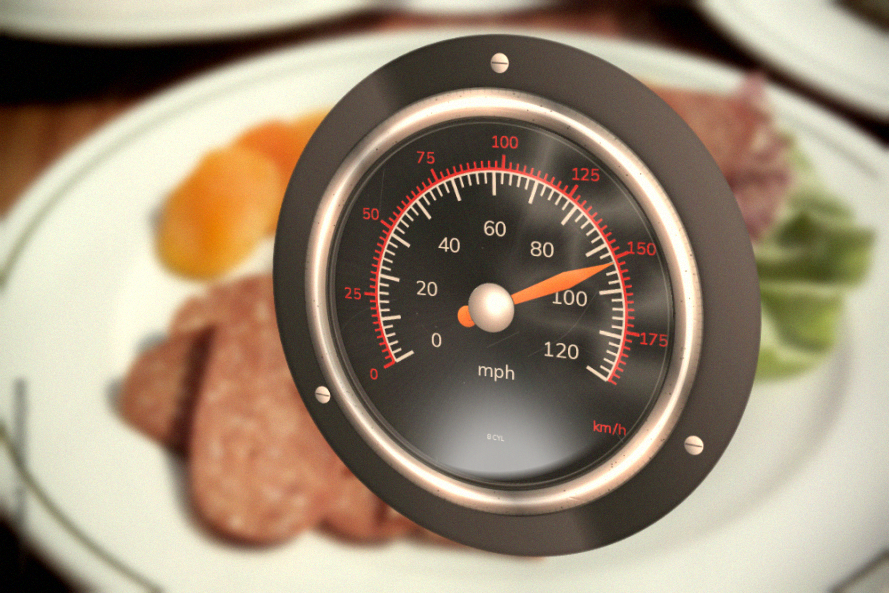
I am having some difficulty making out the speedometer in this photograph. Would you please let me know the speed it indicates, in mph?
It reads 94 mph
